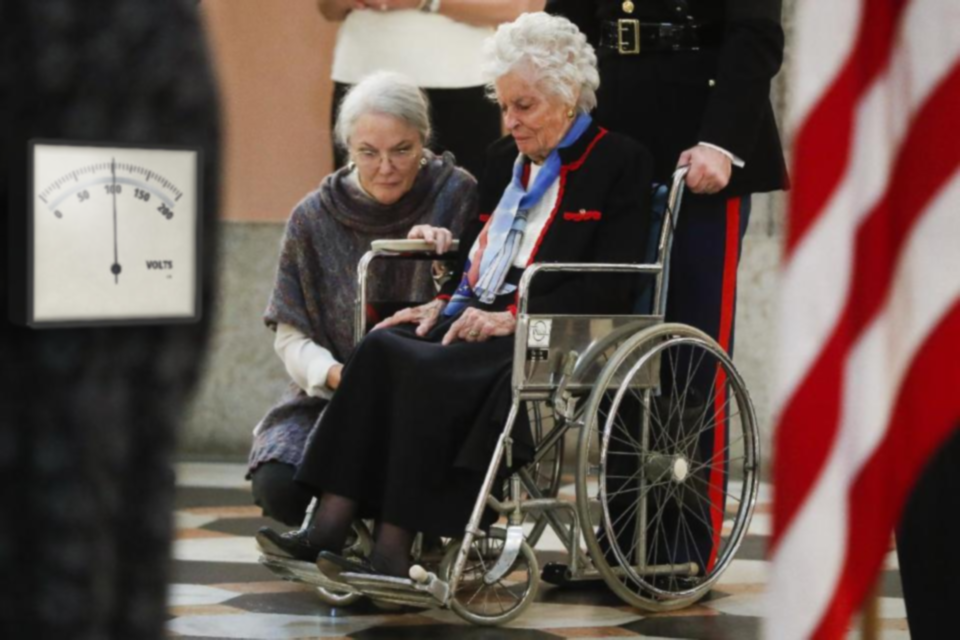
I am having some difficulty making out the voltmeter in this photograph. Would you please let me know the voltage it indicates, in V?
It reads 100 V
